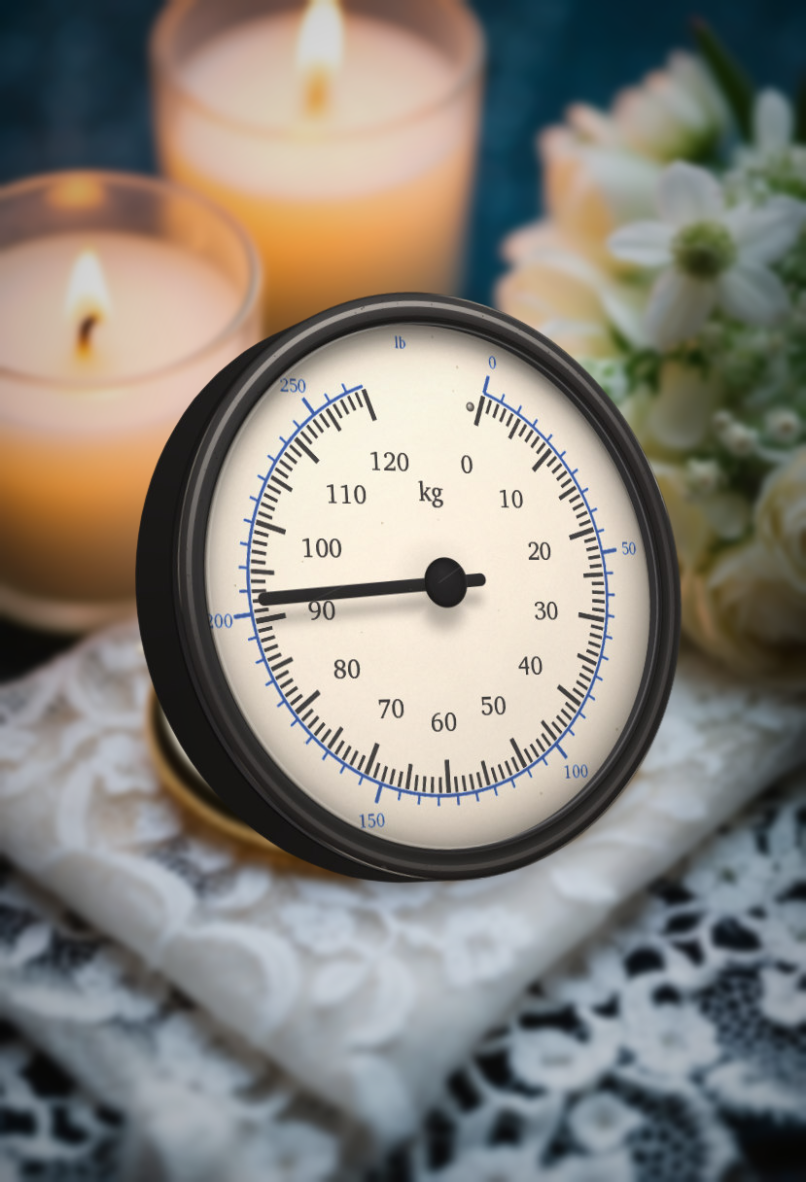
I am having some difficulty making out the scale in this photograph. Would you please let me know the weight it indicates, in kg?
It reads 92 kg
